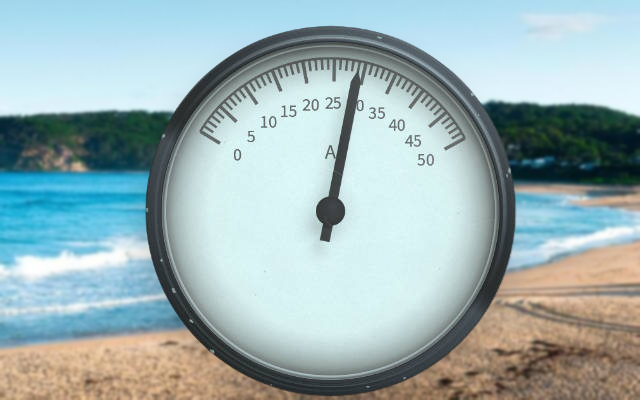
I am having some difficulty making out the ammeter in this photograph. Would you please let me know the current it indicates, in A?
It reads 29 A
